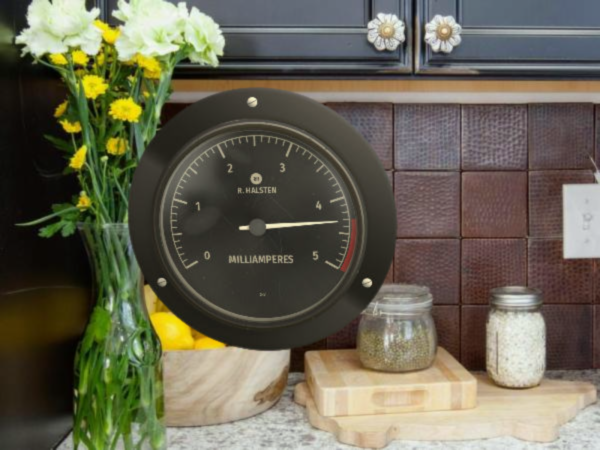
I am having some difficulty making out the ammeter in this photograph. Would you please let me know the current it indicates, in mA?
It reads 4.3 mA
